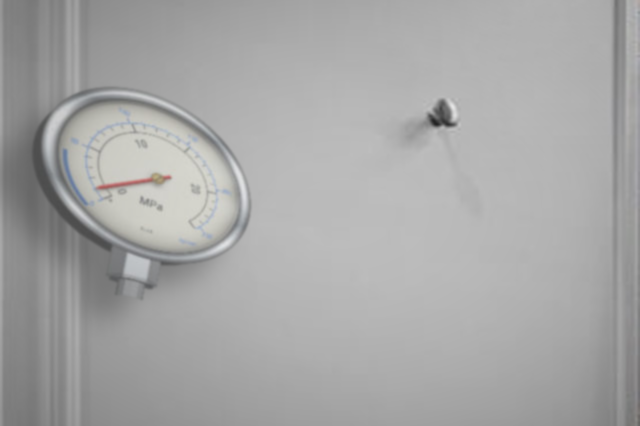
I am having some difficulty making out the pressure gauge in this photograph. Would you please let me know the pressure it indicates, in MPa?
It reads 1 MPa
